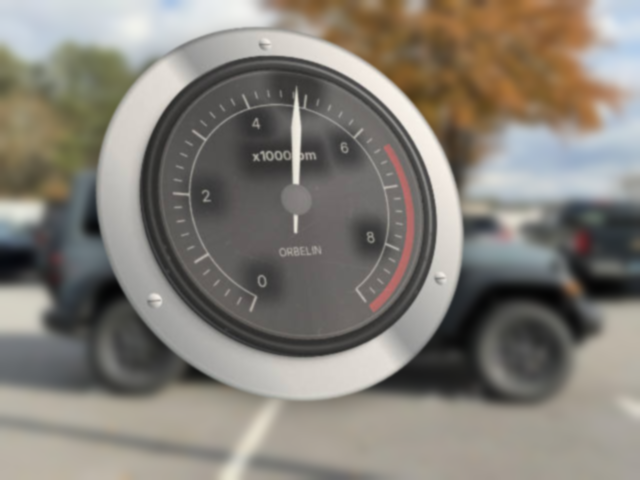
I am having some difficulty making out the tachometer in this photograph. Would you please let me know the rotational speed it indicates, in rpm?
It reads 4800 rpm
